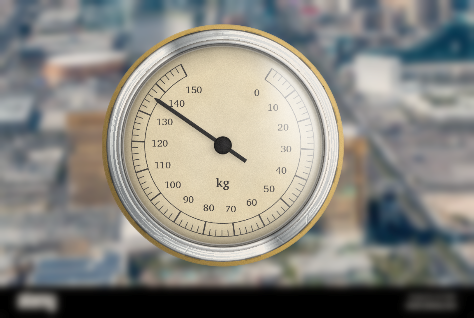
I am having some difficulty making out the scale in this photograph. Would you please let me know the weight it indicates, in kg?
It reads 136 kg
